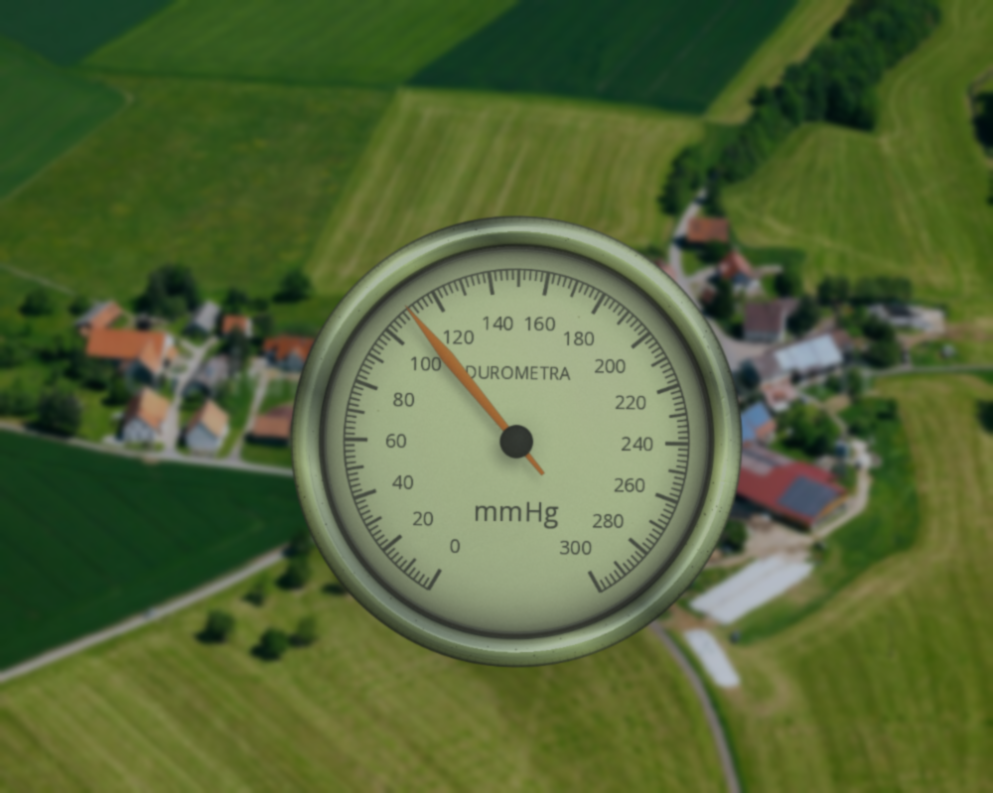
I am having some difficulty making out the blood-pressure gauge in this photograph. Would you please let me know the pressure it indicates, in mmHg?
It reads 110 mmHg
